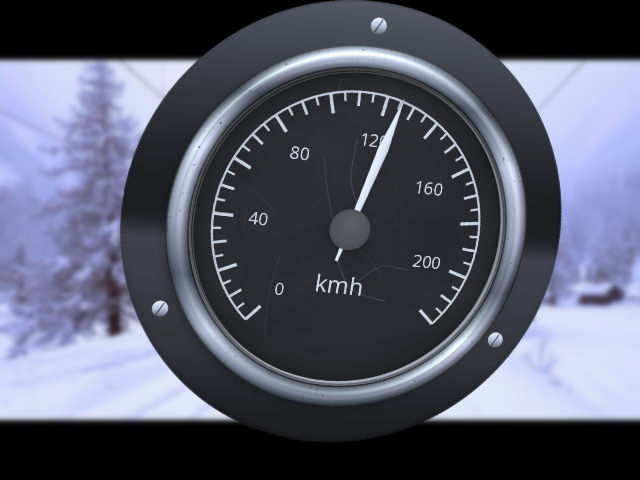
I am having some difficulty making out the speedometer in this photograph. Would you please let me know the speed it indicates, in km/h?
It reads 125 km/h
